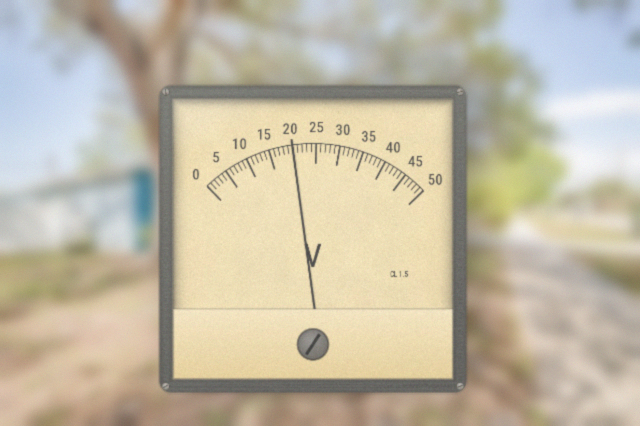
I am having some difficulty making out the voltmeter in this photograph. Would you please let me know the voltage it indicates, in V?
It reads 20 V
